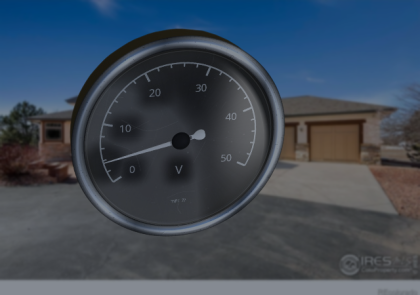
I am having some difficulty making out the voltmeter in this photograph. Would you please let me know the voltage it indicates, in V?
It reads 4 V
